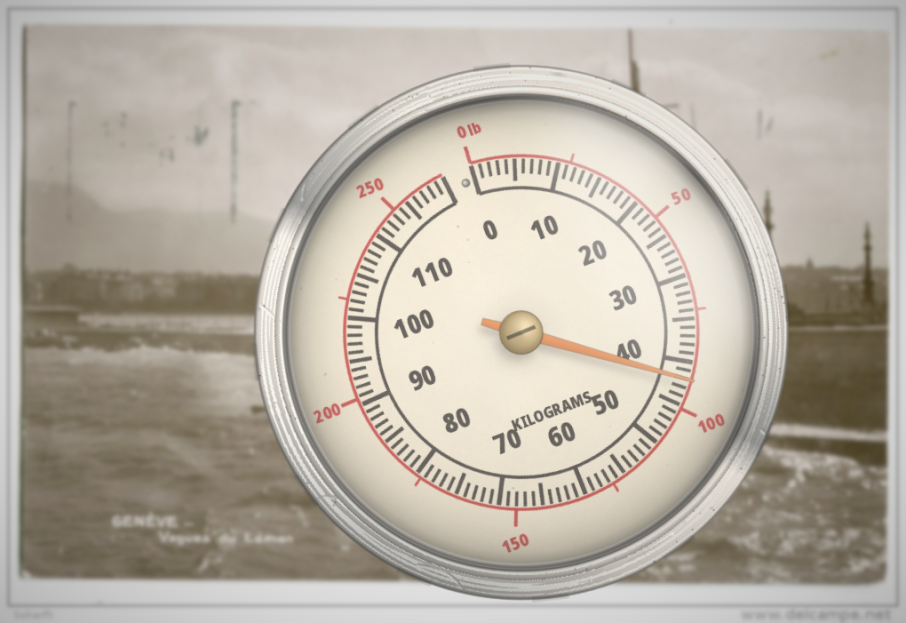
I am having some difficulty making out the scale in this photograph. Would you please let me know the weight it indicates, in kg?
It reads 42 kg
